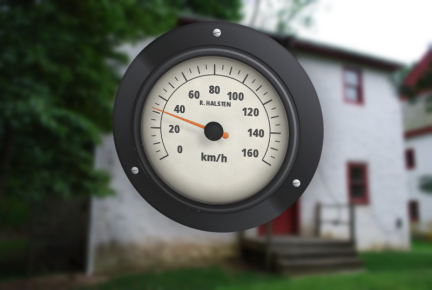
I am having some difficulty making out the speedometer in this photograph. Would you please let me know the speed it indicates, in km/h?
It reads 32.5 km/h
